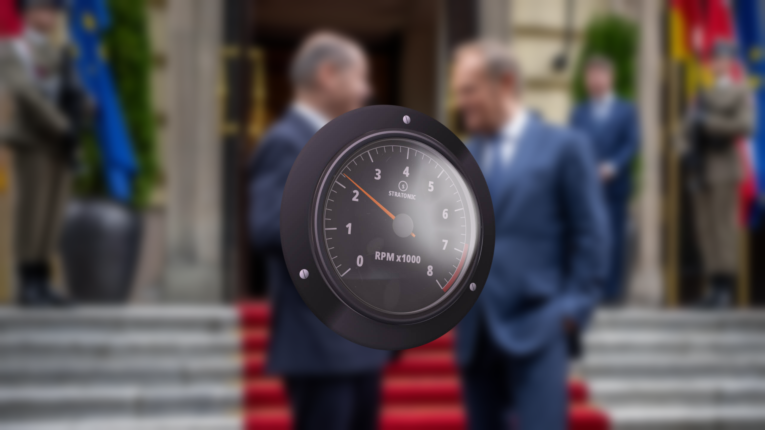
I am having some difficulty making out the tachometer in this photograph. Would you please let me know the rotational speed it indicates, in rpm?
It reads 2200 rpm
